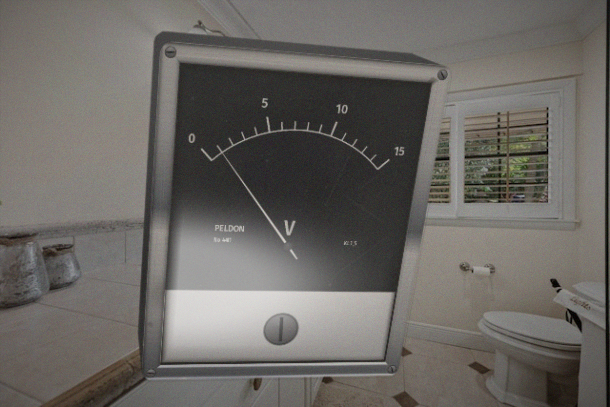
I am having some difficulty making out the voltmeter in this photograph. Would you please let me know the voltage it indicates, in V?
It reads 1 V
